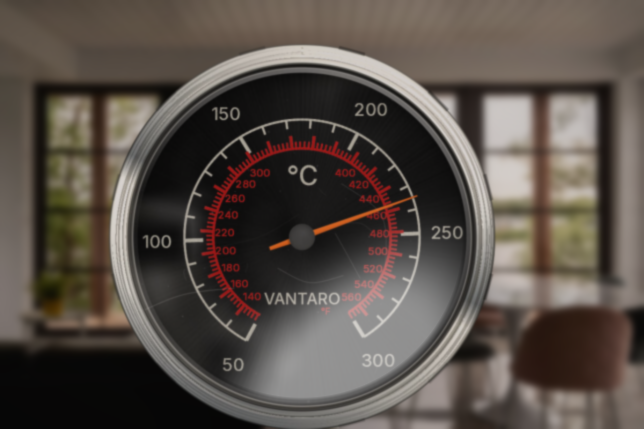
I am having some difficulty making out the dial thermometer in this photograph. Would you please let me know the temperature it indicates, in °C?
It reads 235 °C
